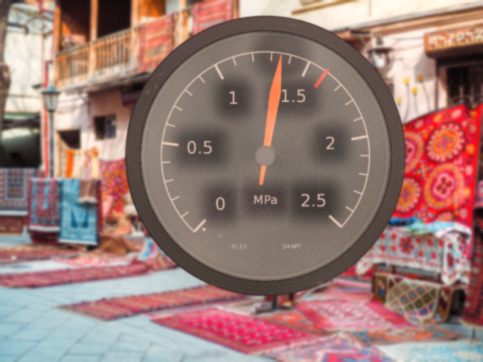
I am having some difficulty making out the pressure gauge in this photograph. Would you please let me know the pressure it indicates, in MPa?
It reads 1.35 MPa
